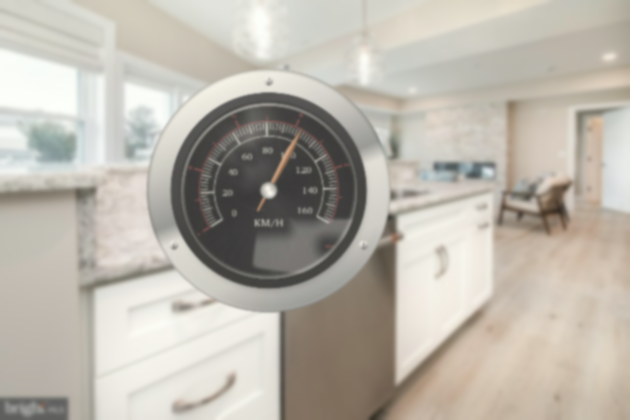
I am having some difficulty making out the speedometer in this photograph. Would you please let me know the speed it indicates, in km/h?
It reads 100 km/h
